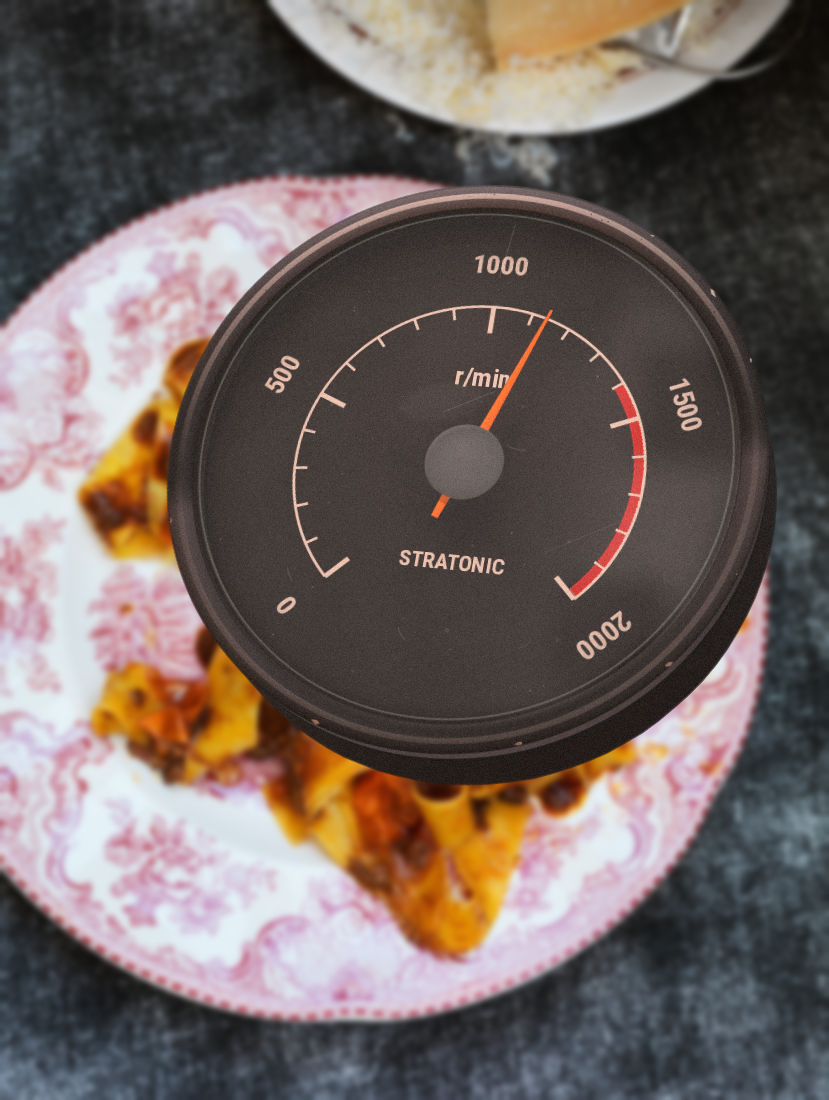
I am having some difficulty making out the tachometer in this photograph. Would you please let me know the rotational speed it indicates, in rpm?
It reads 1150 rpm
